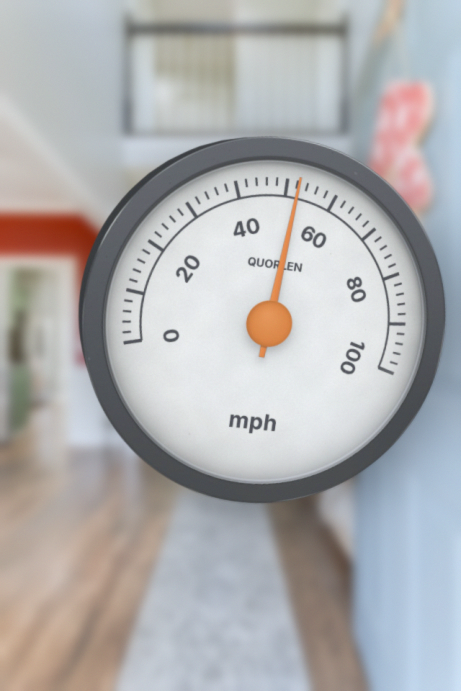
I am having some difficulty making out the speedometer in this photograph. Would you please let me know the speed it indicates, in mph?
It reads 52 mph
